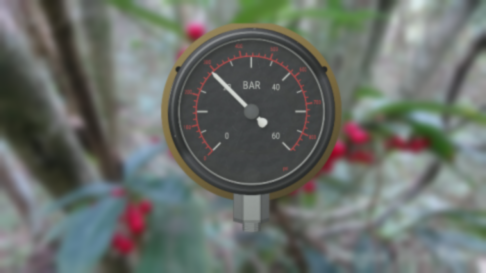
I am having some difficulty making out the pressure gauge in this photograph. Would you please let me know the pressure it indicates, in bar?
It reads 20 bar
